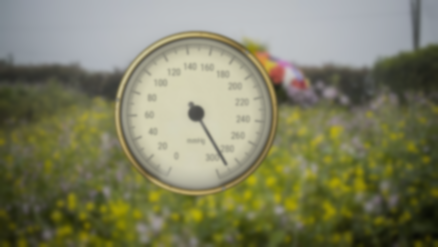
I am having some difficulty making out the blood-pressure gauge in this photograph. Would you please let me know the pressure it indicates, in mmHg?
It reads 290 mmHg
